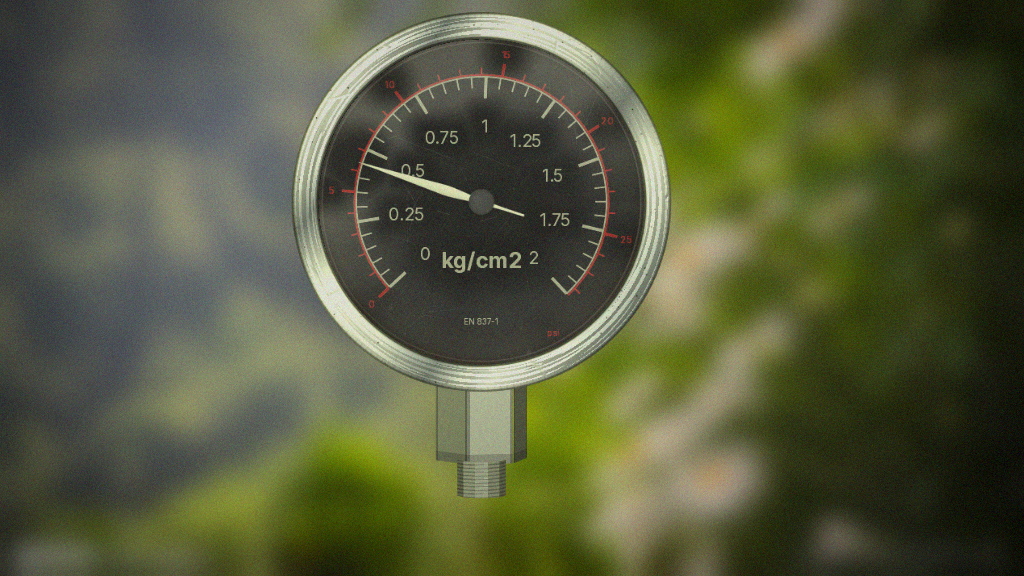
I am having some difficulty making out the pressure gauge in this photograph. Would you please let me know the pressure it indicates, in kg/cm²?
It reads 0.45 kg/cm²
